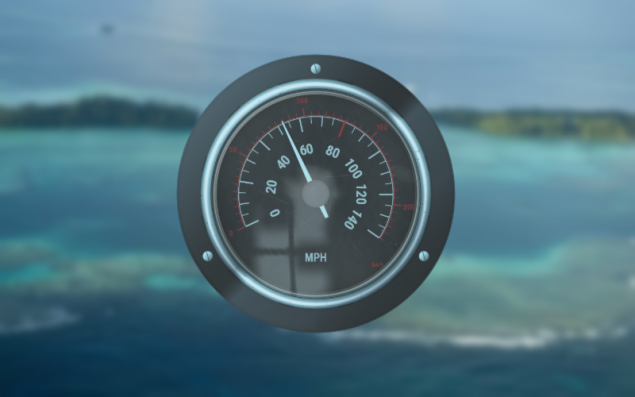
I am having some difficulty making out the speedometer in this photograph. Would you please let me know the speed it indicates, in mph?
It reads 52.5 mph
